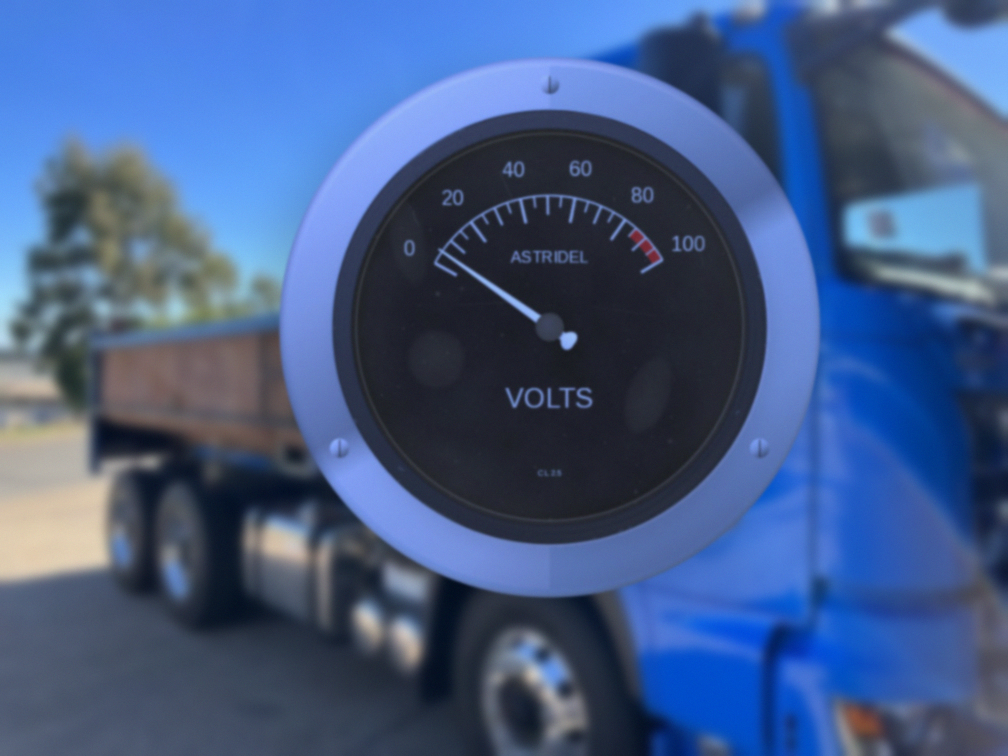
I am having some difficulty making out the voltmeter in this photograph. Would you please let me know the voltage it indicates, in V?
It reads 5 V
